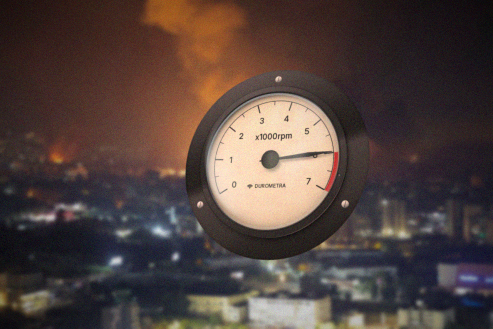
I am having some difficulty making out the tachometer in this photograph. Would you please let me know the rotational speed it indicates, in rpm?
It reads 6000 rpm
